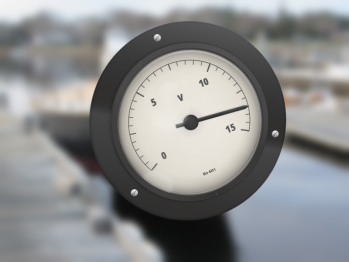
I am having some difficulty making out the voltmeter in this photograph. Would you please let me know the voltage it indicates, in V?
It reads 13.5 V
